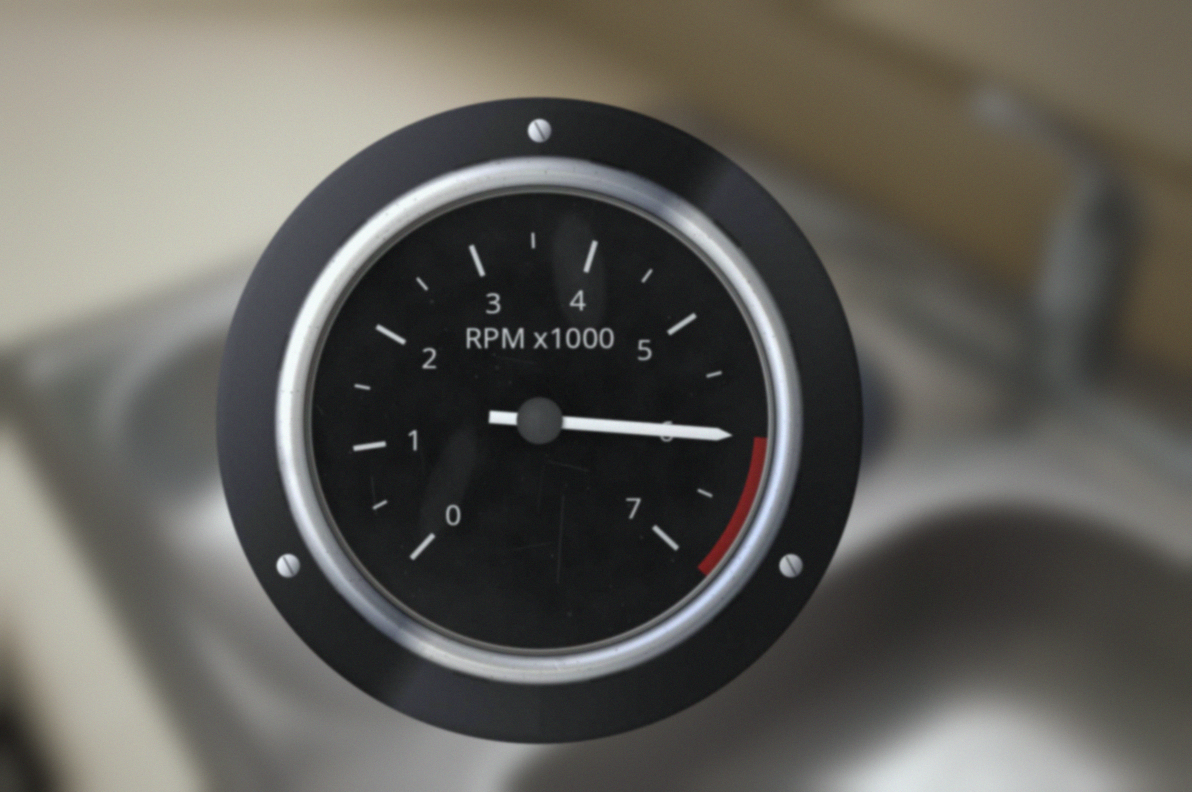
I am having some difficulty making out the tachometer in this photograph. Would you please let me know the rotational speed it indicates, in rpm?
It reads 6000 rpm
